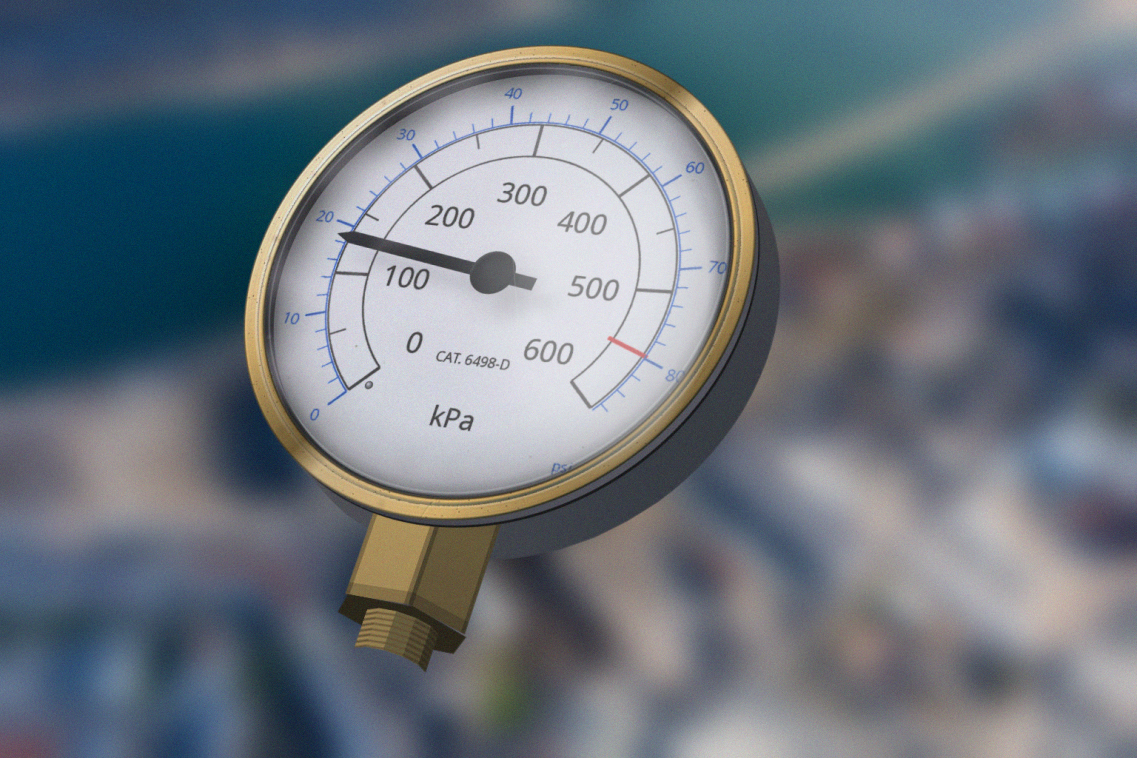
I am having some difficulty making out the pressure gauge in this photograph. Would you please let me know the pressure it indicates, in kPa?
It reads 125 kPa
